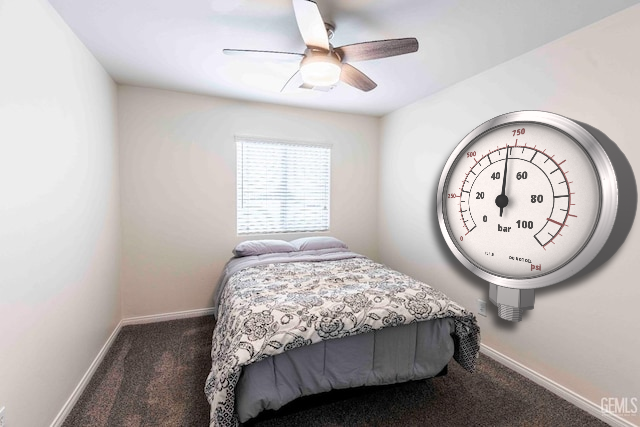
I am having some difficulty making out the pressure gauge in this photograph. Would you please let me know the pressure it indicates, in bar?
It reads 50 bar
